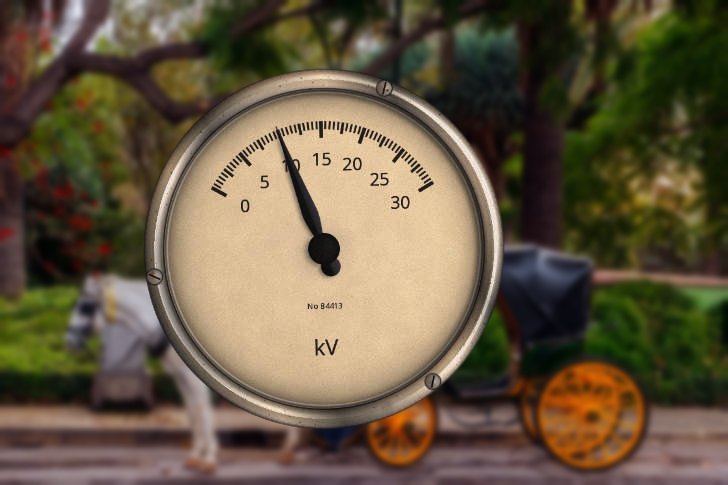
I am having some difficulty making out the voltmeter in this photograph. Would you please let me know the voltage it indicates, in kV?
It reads 10 kV
